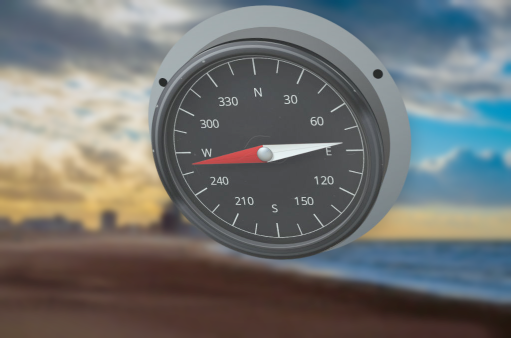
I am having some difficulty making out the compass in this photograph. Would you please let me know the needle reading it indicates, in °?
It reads 262.5 °
